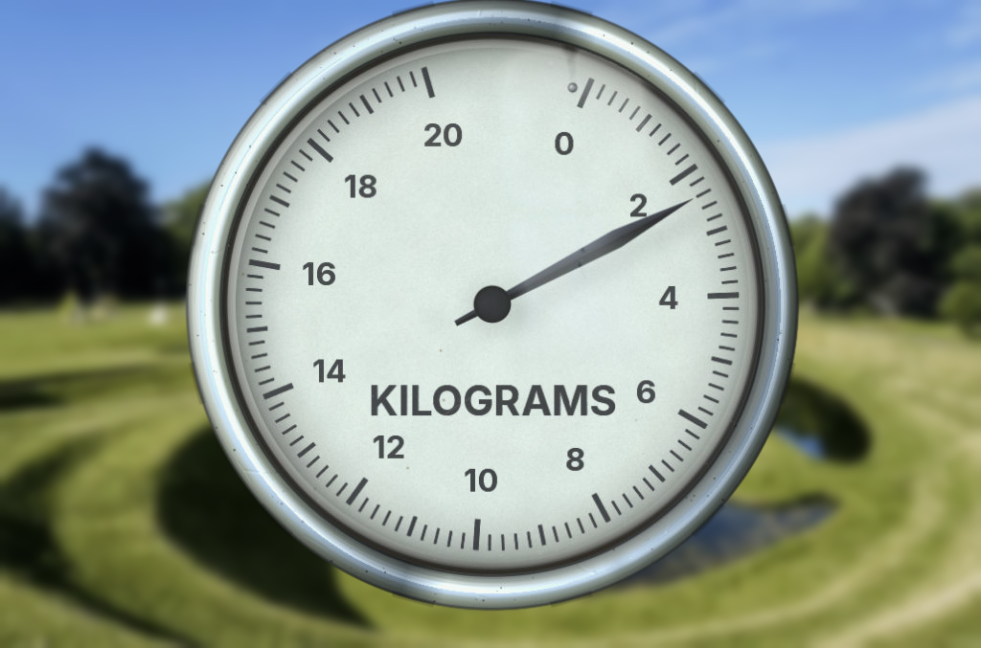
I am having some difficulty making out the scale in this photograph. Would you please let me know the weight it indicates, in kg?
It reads 2.4 kg
